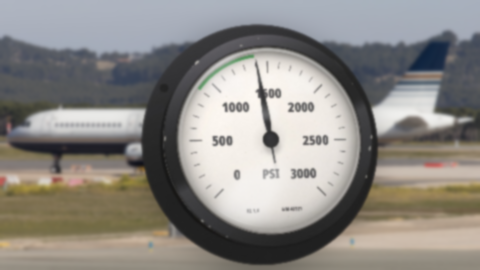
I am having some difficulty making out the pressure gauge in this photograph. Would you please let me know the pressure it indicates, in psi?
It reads 1400 psi
